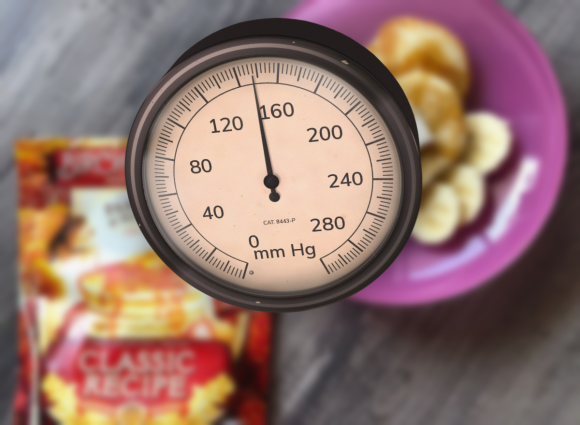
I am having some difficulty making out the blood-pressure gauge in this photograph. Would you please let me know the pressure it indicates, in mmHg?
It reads 148 mmHg
